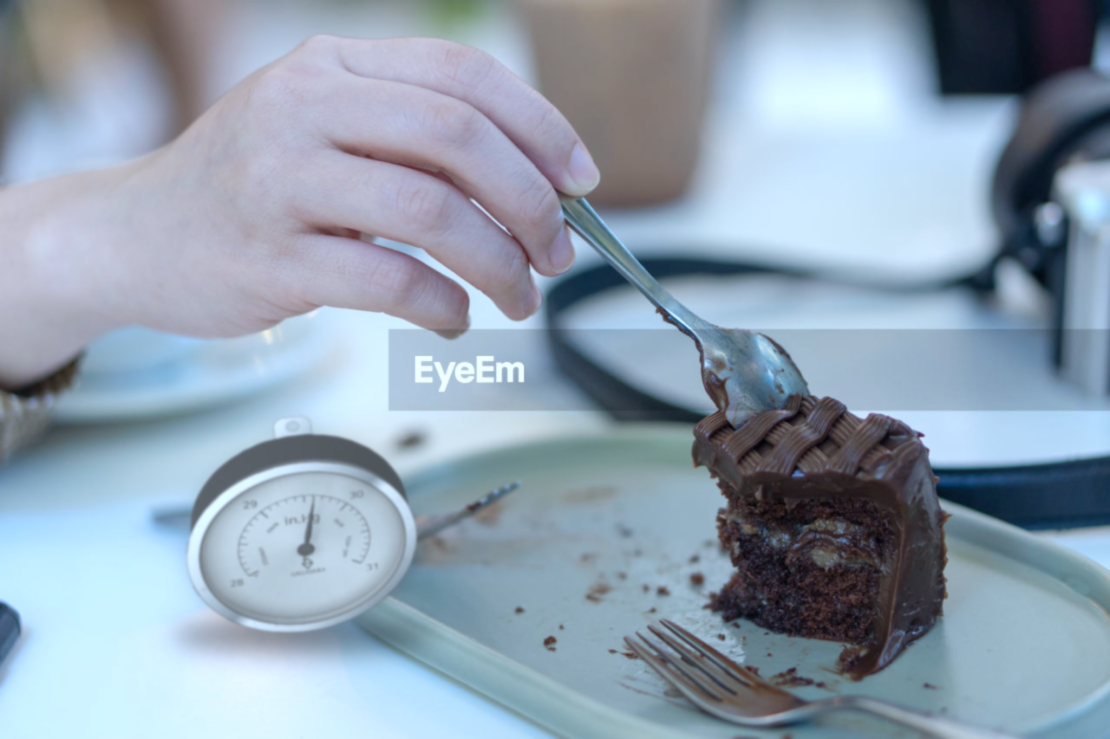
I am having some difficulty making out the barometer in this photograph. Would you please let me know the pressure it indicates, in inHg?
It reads 29.6 inHg
